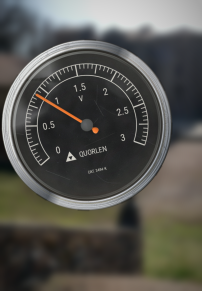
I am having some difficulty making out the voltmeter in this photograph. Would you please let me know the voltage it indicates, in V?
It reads 0.9 V
